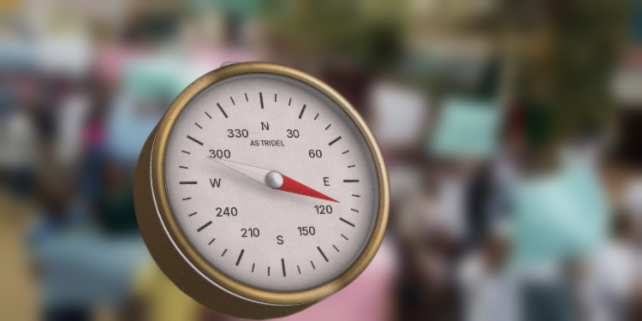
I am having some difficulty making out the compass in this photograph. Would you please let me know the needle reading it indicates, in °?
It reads 110 °
